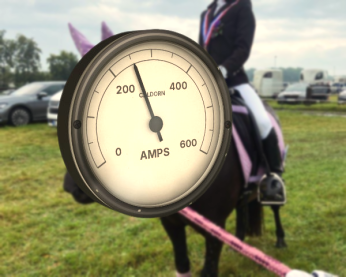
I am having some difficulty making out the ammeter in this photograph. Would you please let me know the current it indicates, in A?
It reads 250 A
